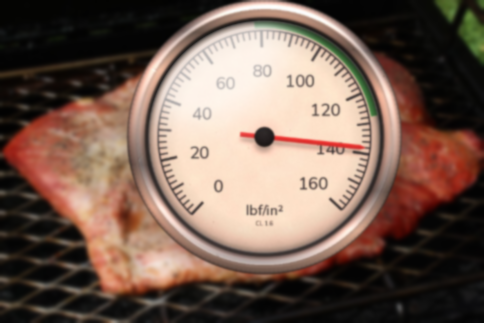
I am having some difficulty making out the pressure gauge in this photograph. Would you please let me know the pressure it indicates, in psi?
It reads 138 psi
